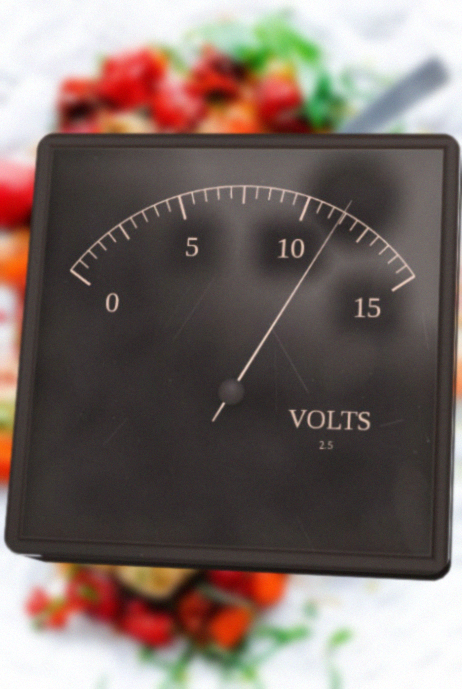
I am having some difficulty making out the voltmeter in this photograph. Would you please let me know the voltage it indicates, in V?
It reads 11.5 V
